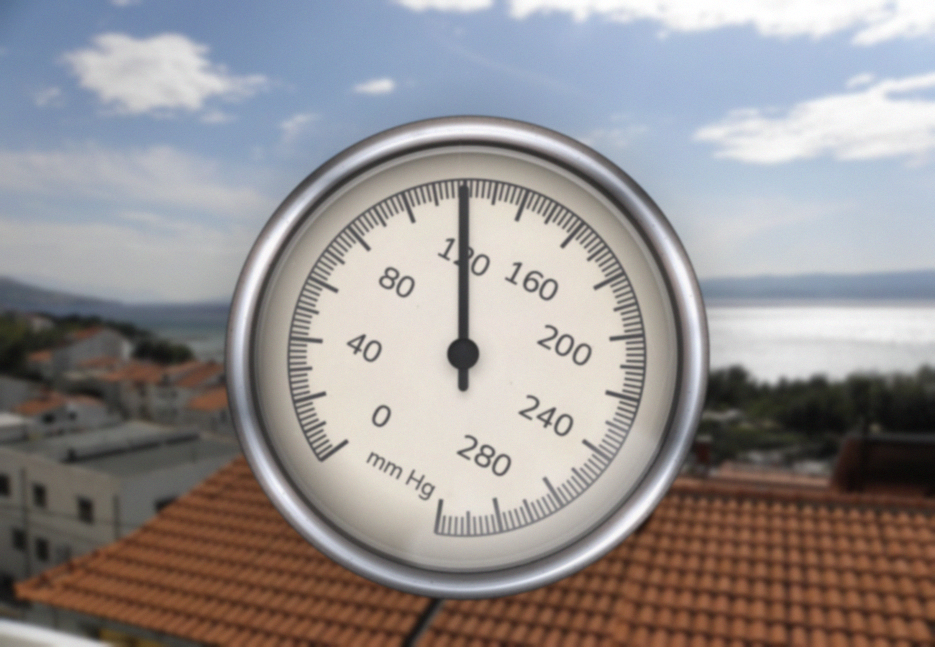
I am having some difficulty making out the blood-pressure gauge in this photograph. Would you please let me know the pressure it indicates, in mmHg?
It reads 120 mmHg
